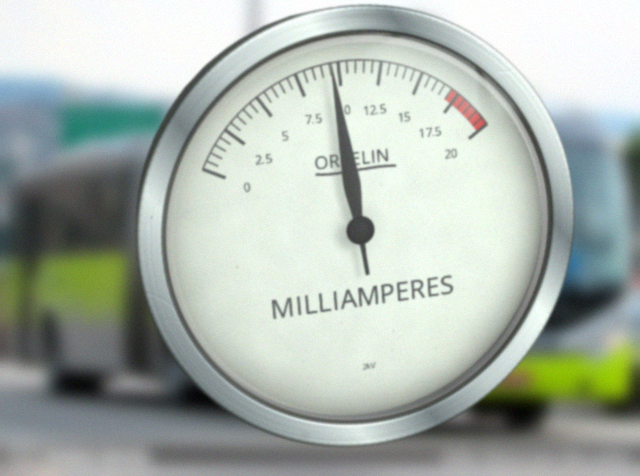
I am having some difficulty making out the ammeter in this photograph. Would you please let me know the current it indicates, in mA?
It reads 9.5 mA
